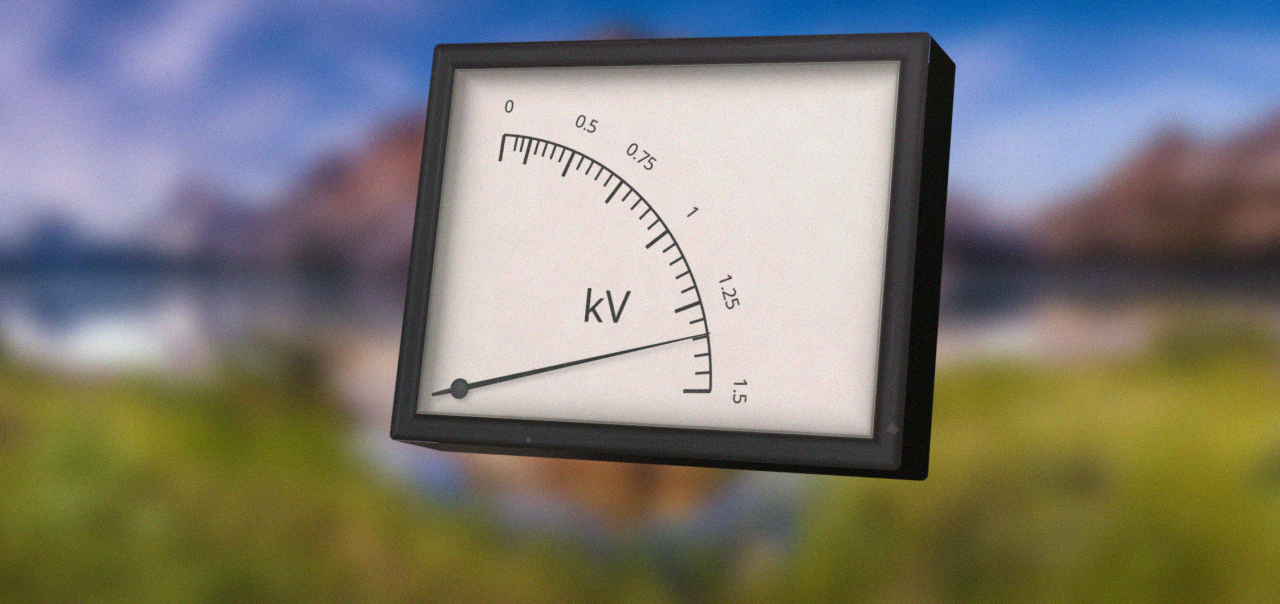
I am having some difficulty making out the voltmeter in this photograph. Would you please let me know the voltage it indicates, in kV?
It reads 1.35 kV
